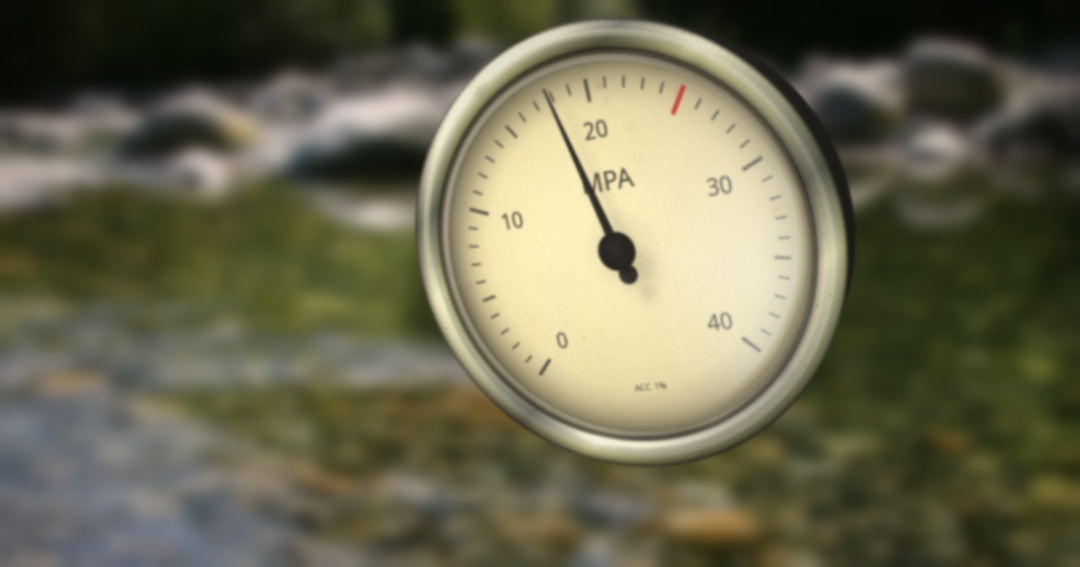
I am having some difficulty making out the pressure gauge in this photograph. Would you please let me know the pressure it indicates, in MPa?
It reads 18 MPa
